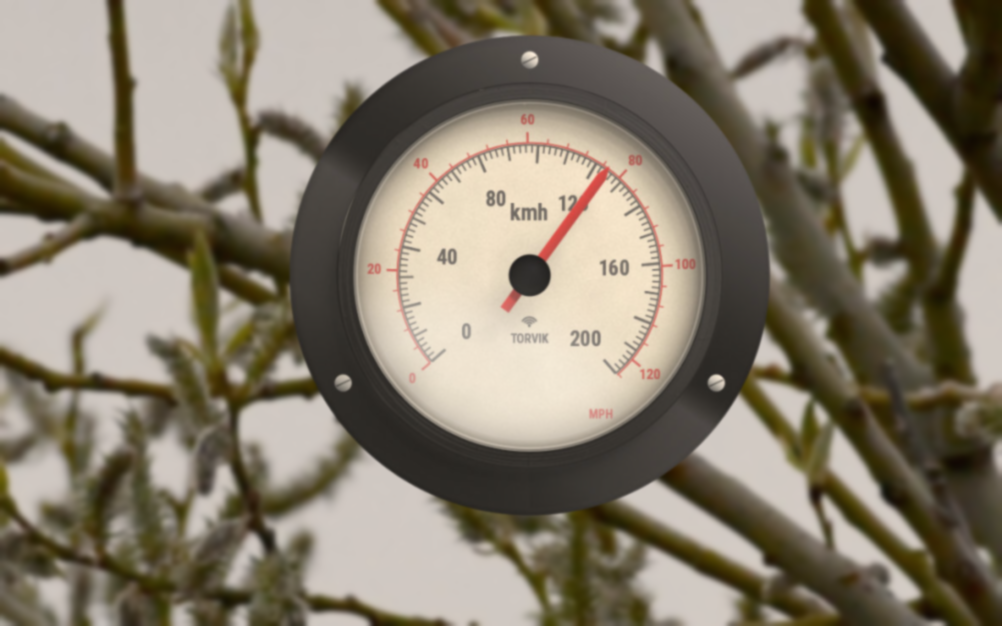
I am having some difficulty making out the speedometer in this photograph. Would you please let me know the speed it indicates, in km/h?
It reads 124 km/h
